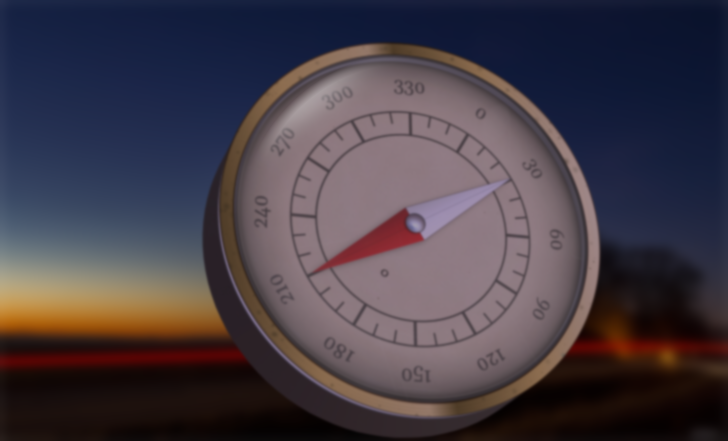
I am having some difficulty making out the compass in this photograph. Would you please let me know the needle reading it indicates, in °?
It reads 210 °
